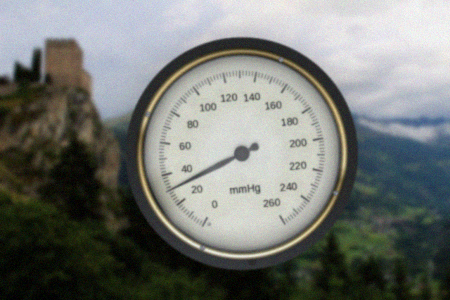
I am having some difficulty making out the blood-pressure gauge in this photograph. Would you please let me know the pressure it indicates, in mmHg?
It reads 30 mmHg
